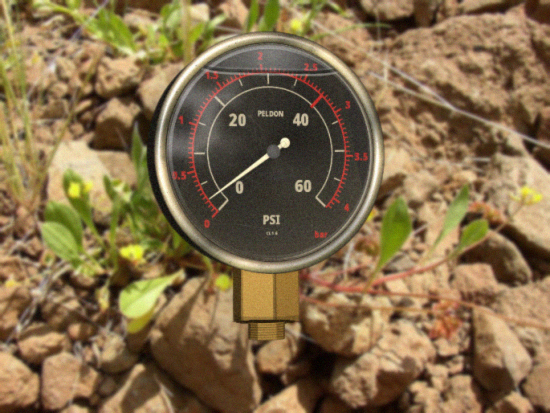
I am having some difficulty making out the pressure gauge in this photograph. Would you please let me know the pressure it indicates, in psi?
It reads 2.5 psi
